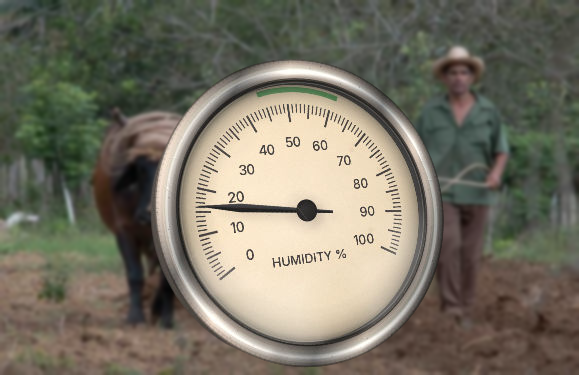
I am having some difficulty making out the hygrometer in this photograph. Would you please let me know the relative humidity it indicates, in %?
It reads 16 %
